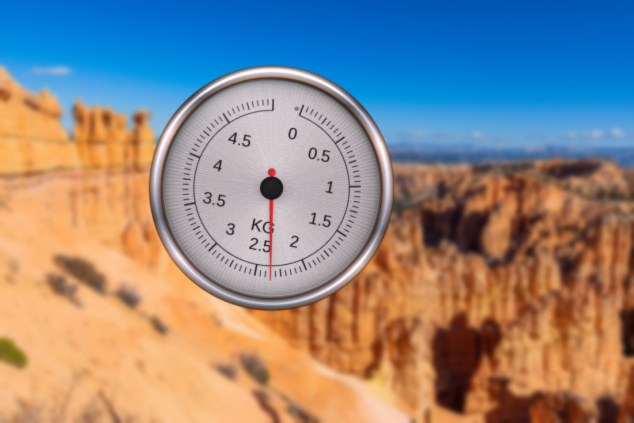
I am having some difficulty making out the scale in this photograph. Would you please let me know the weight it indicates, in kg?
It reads 2.35 kg
